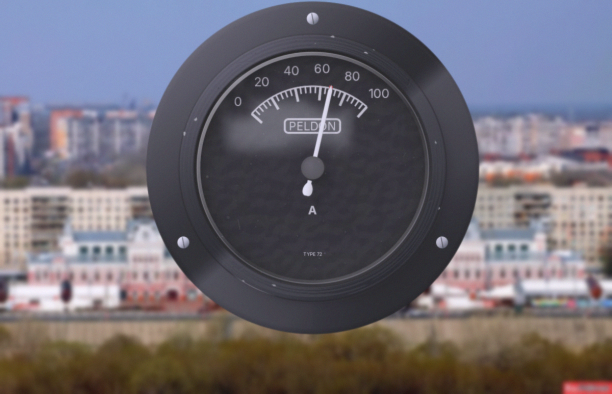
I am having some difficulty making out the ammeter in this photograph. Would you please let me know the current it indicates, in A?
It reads 68 A
